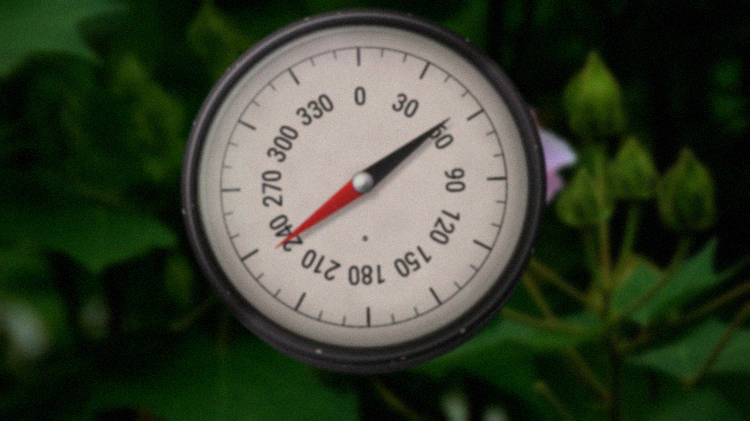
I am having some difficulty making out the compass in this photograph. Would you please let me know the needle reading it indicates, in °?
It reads 235 °
